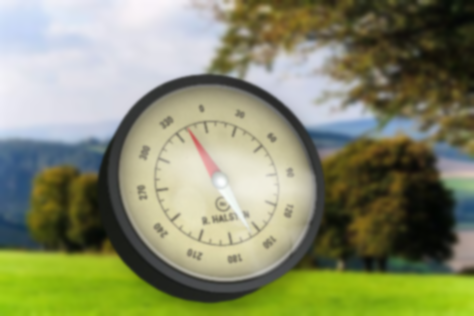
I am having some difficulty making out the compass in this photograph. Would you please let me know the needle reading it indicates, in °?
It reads 340 °
